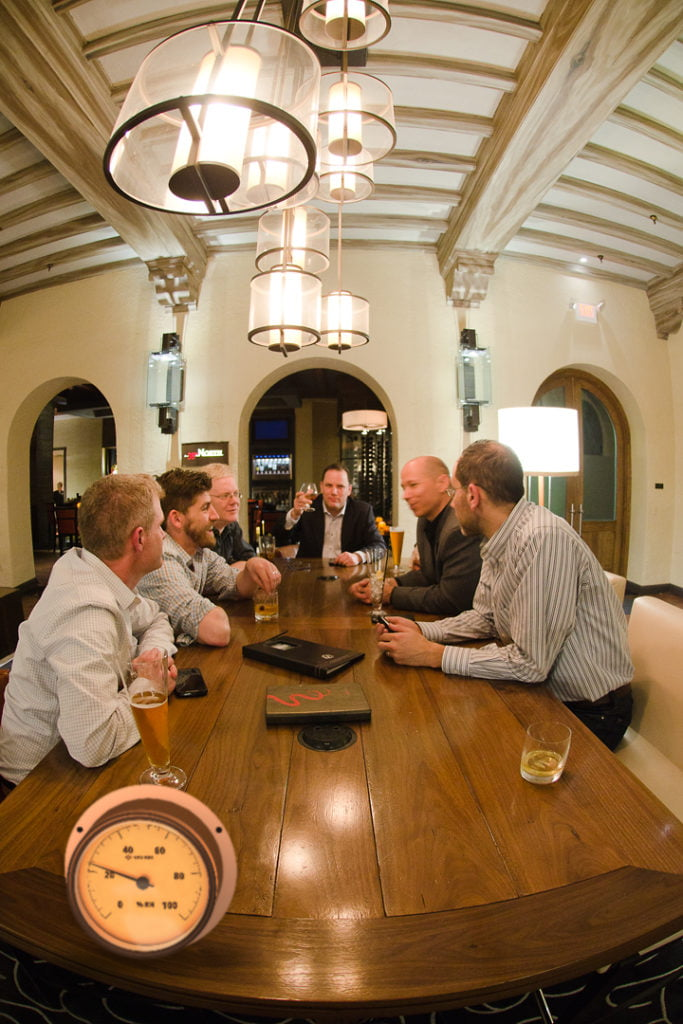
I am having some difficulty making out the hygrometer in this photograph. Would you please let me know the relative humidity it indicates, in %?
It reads 24 %
